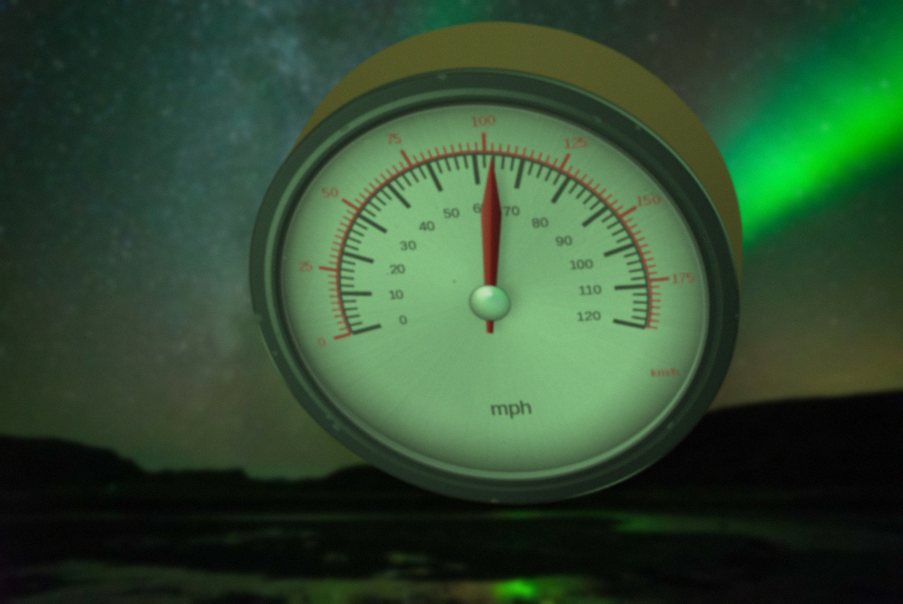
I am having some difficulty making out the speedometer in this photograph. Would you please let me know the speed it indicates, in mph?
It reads 64 mph
